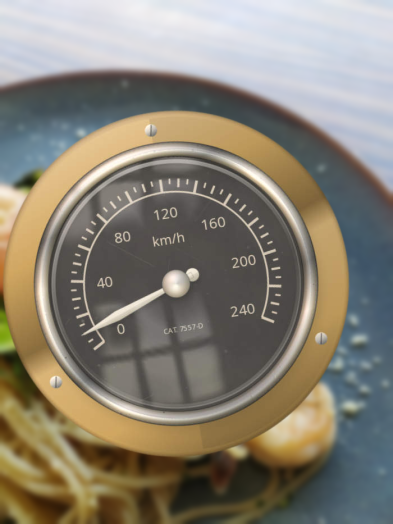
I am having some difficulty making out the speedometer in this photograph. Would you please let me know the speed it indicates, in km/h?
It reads 10 km/h
